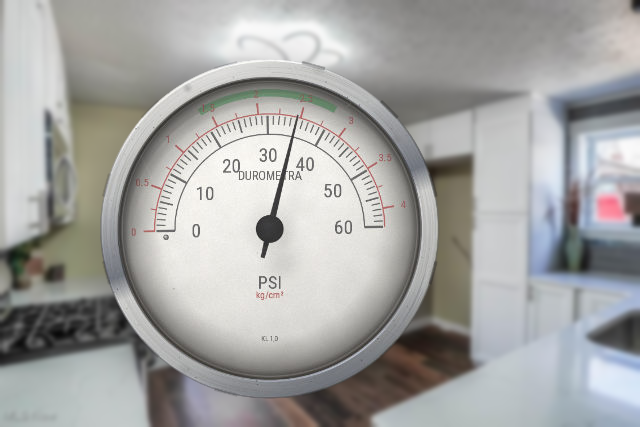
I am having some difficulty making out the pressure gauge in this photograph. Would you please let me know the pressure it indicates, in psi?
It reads 35 psi
